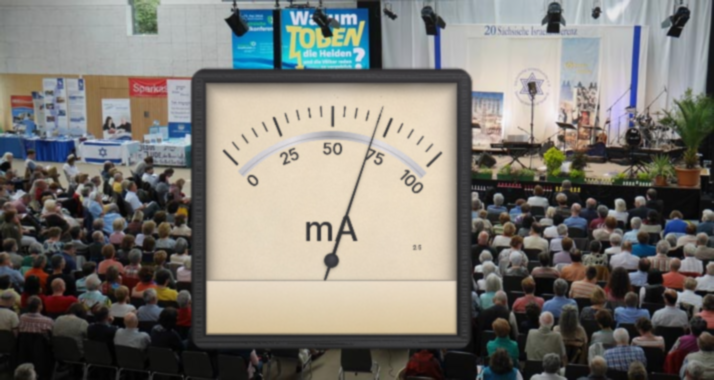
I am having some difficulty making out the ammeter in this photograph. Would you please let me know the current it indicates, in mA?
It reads 70 mA
